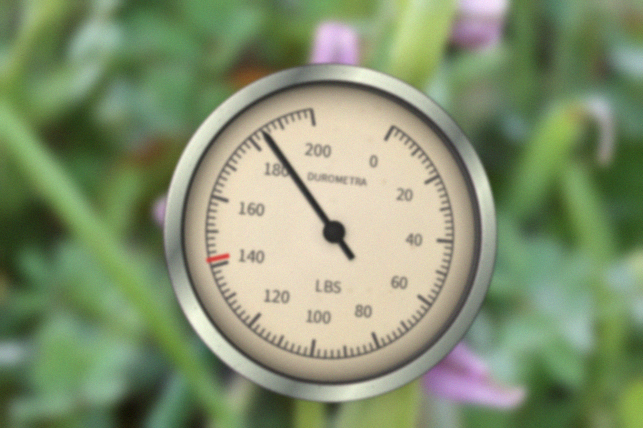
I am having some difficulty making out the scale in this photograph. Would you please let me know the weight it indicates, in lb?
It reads 184 lb
